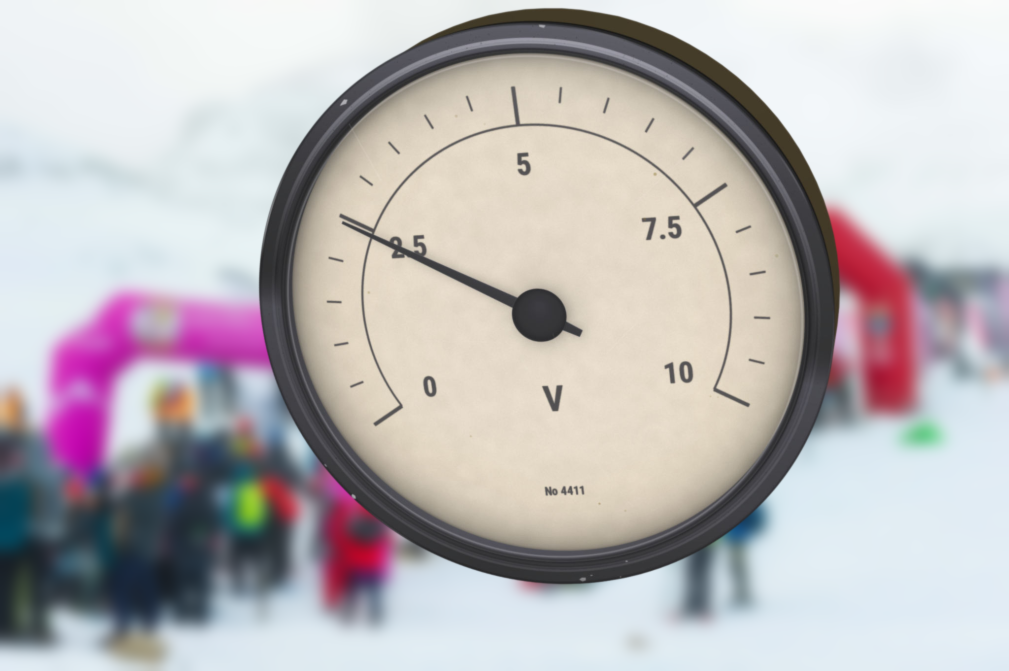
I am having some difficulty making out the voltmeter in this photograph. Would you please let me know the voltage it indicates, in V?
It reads 2.5 V
